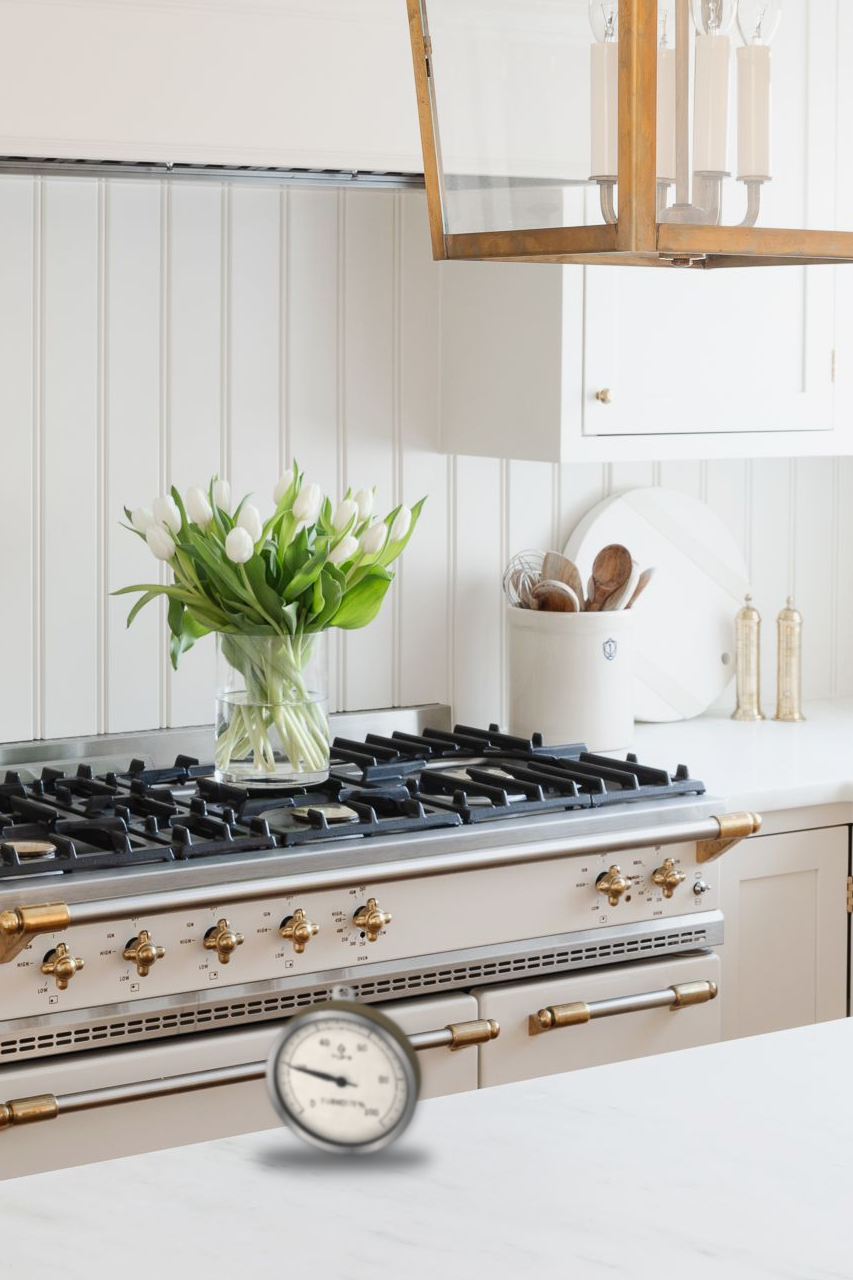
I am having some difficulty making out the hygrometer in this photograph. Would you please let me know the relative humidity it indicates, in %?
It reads 20 %
